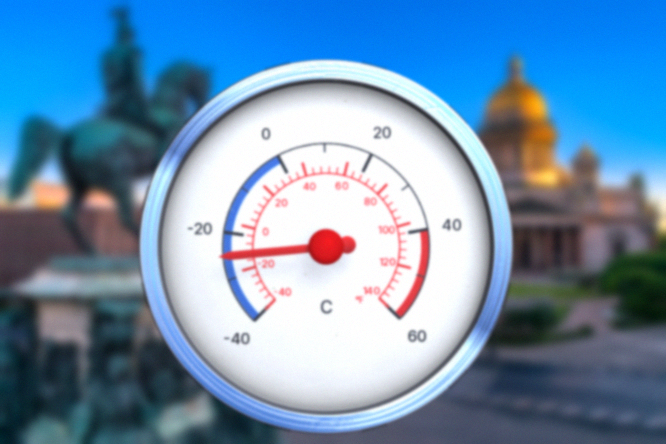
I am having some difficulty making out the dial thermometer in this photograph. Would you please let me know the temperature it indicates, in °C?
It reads -25 °C
